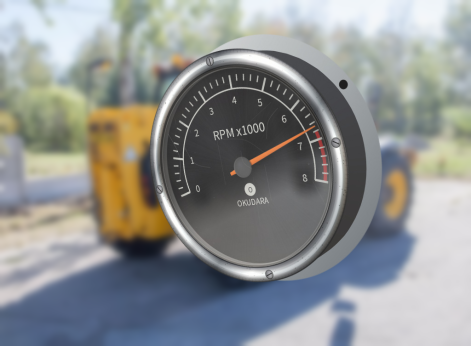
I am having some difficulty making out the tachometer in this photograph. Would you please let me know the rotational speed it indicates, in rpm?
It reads 6700 rpm
